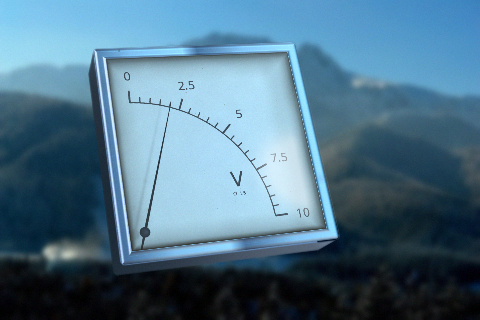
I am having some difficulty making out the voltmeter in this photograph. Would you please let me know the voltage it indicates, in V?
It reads 2 V
